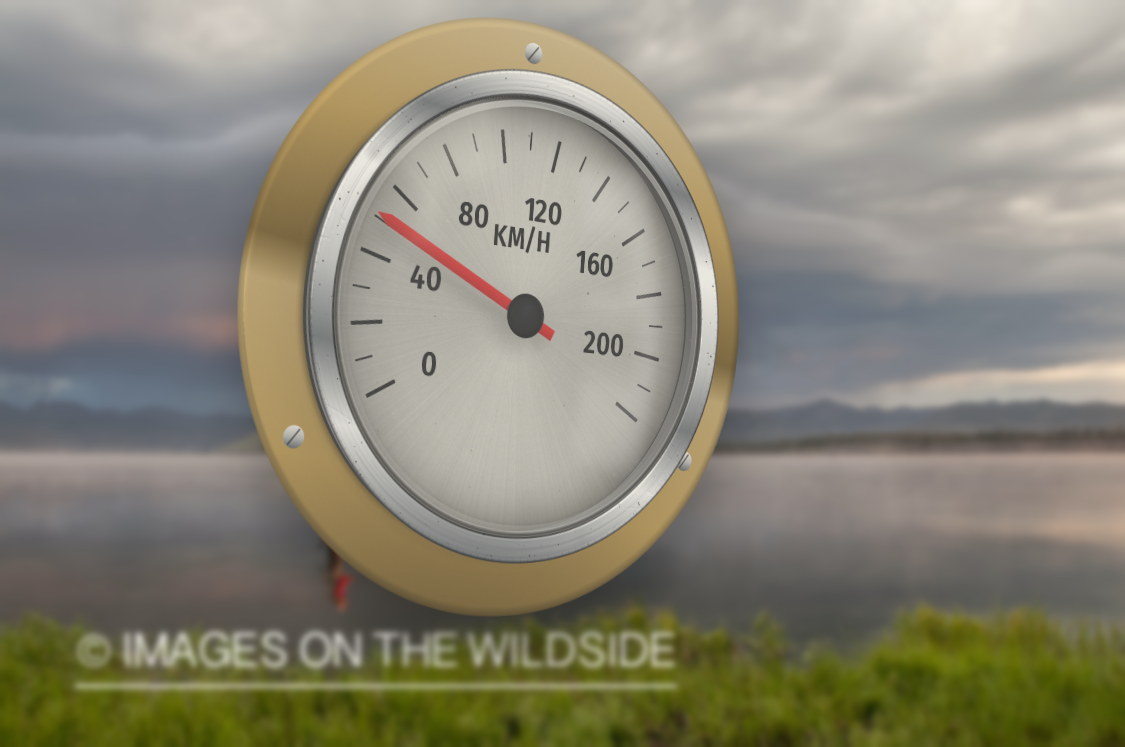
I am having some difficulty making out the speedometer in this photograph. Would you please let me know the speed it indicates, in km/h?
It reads 50 km/h
